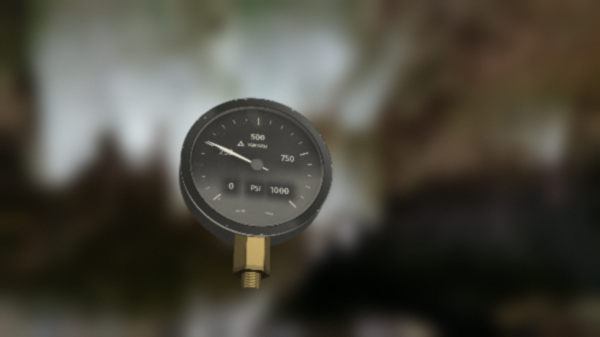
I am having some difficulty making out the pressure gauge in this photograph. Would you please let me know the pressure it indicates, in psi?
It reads 250 psi
